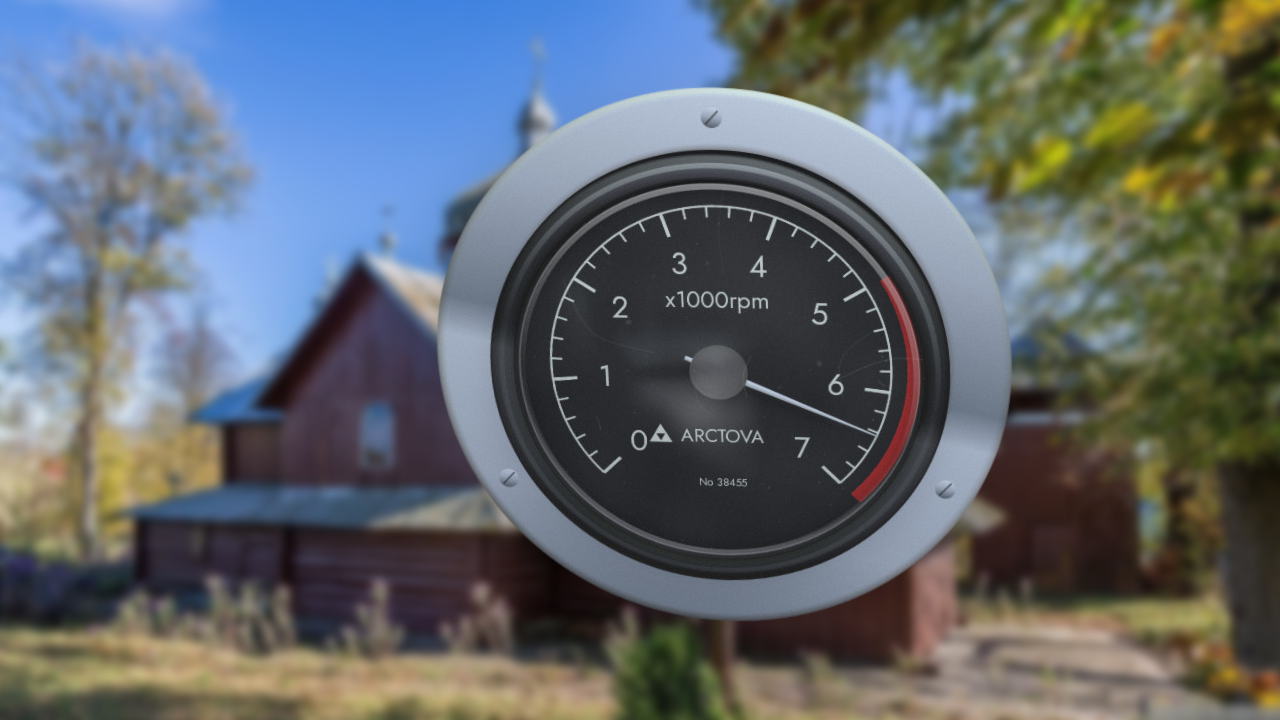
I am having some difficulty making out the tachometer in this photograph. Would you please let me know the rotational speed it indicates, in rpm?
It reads 6400 rpm
